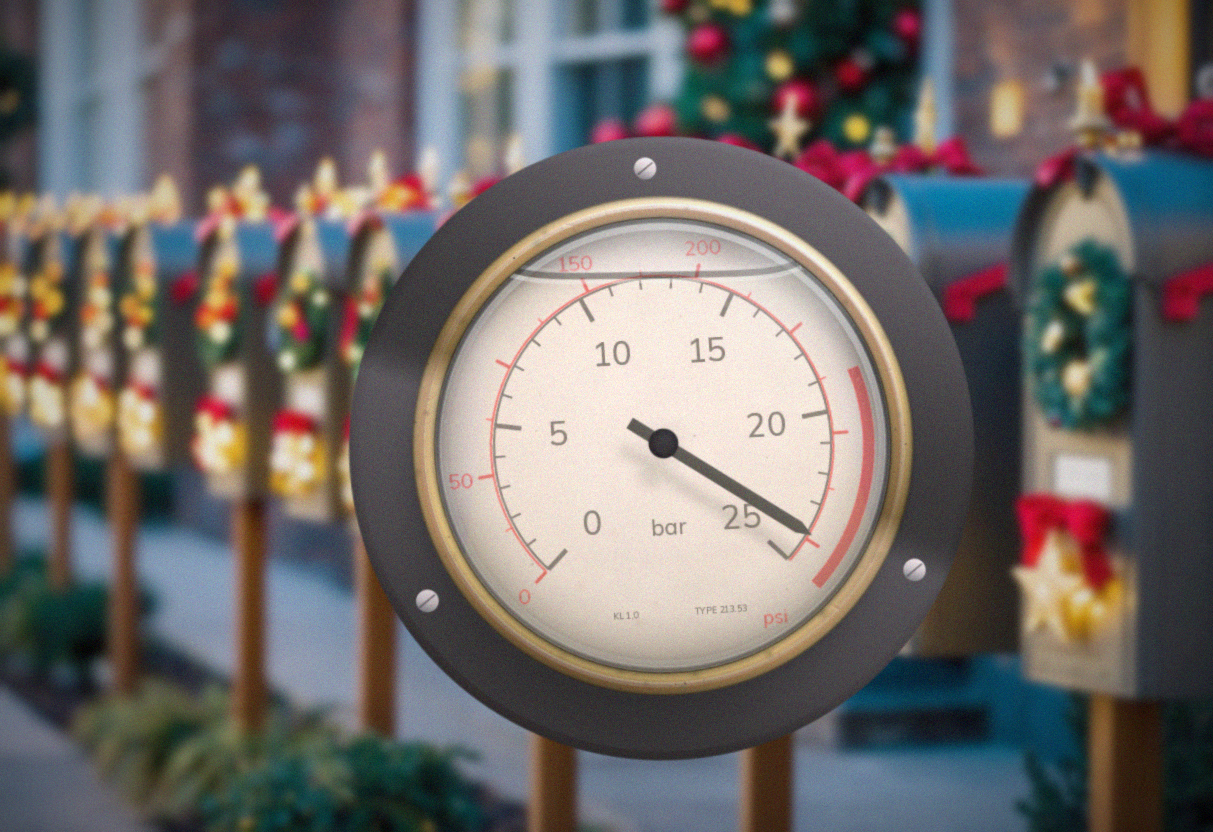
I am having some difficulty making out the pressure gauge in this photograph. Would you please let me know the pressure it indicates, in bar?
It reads 24 bar
